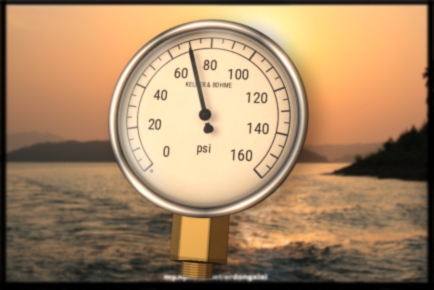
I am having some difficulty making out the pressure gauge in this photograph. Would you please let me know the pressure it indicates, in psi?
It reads 70 psi
